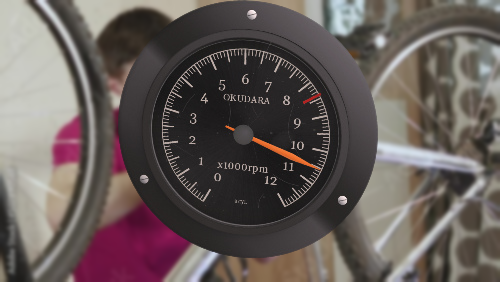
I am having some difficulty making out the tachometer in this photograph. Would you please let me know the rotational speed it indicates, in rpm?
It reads 10500 rpm
